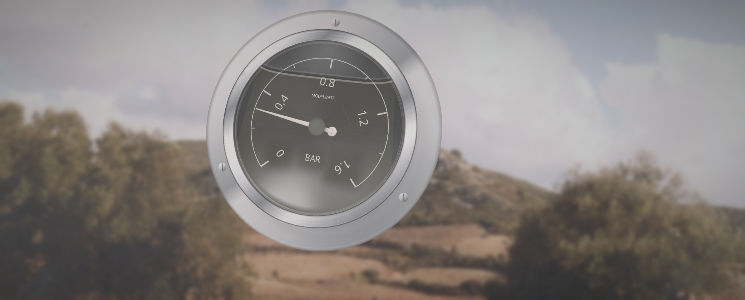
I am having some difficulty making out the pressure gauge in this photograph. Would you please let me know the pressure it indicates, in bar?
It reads 0.3 bar
